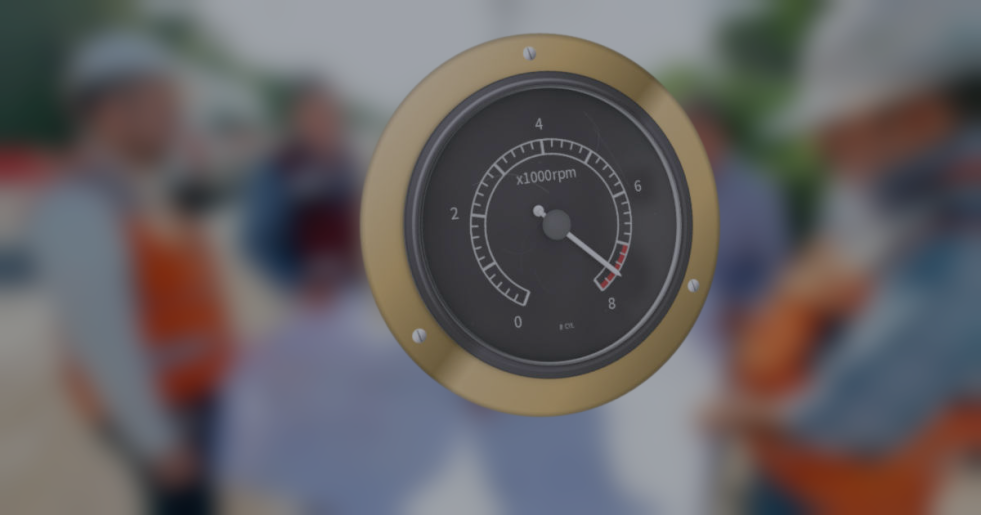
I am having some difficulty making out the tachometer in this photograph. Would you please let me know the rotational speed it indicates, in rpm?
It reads 7600 rpm
